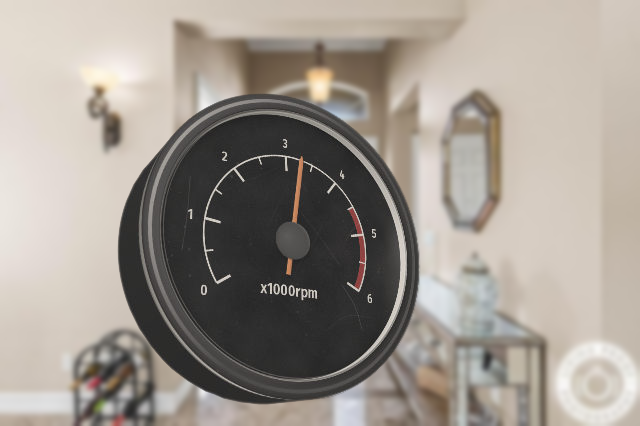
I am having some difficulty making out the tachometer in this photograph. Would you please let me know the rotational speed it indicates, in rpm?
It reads 3250 rpm
